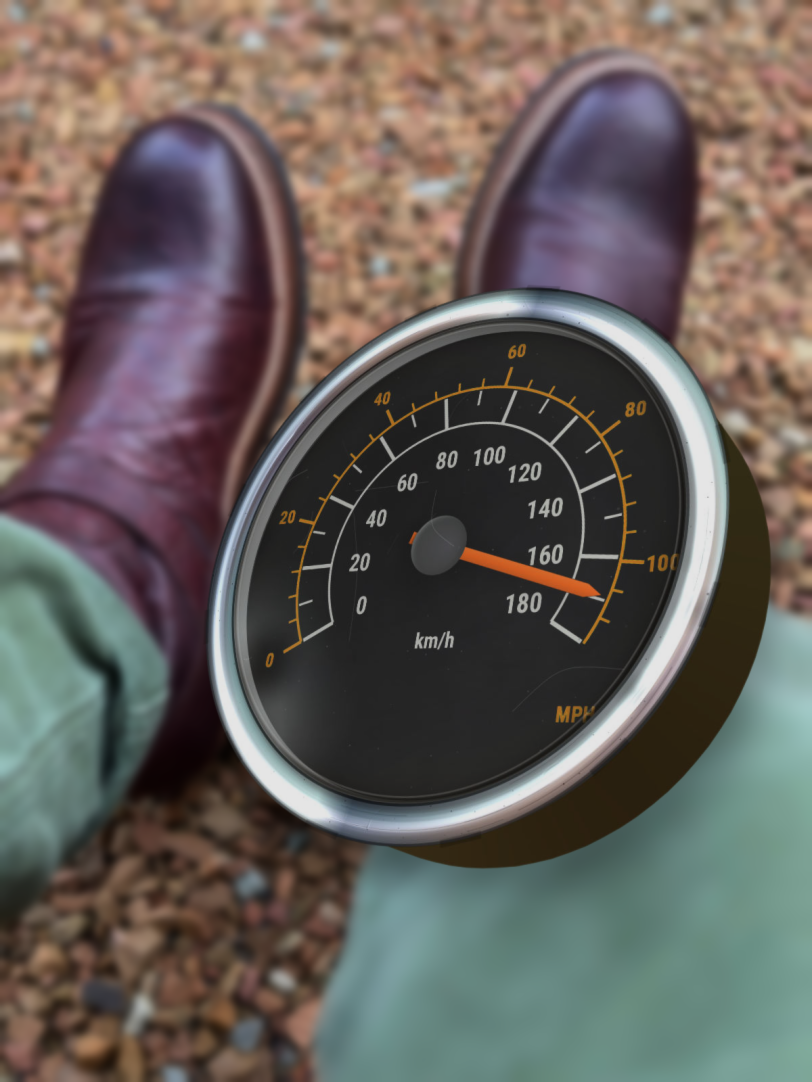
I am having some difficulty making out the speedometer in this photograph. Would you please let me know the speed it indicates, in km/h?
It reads 170 km/h
